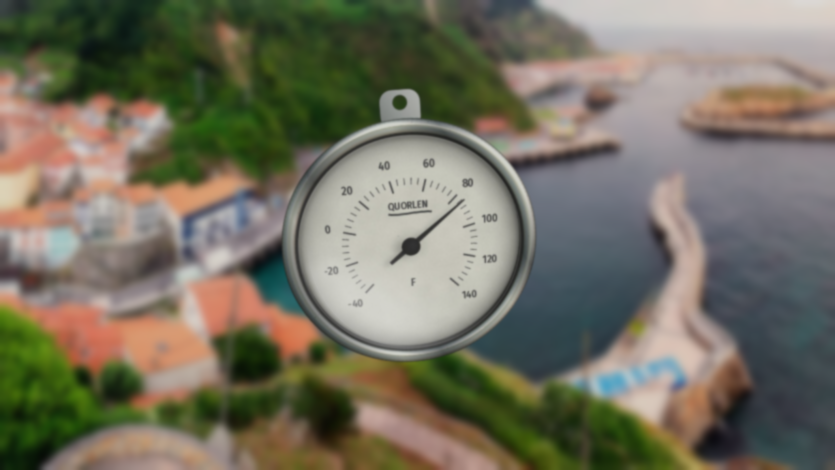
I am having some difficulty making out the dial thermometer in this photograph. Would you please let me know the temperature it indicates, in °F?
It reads 84 °F
